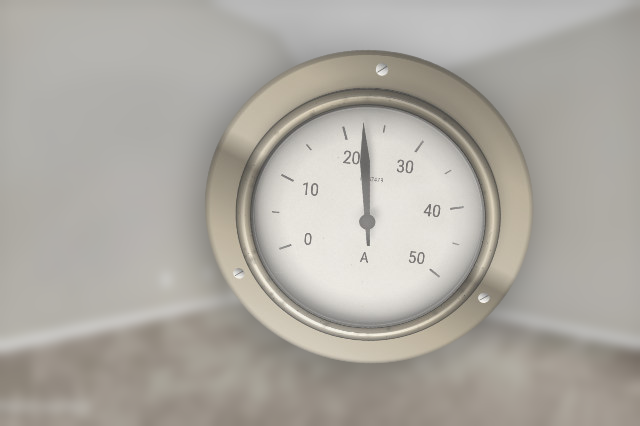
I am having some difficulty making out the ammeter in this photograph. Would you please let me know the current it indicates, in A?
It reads 22.5 A
